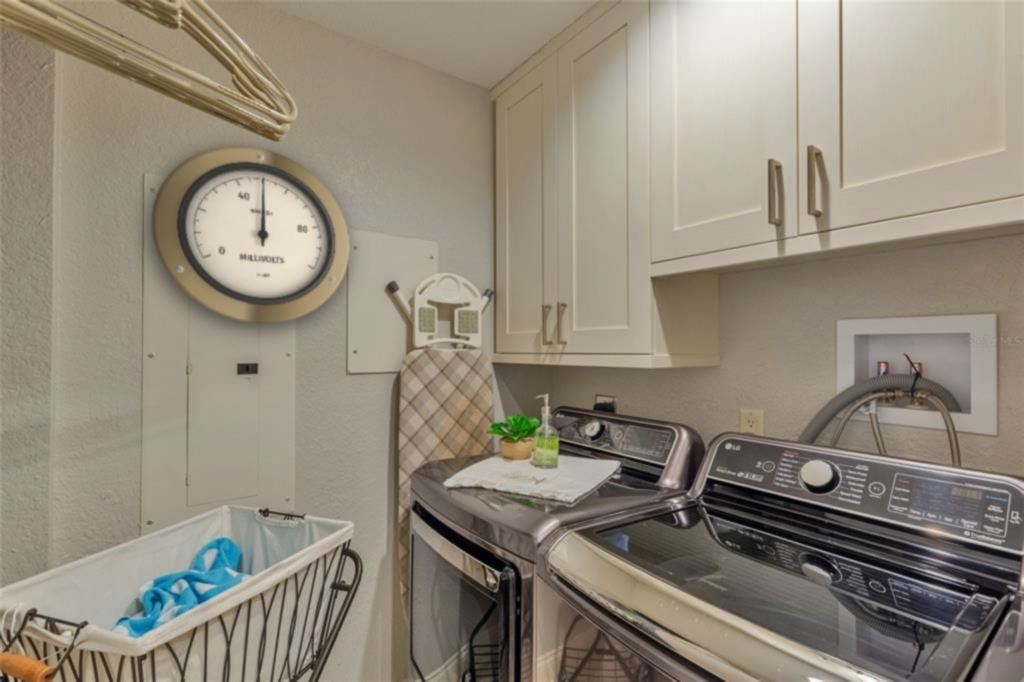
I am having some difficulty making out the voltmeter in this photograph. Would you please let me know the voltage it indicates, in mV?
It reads 50 mV
